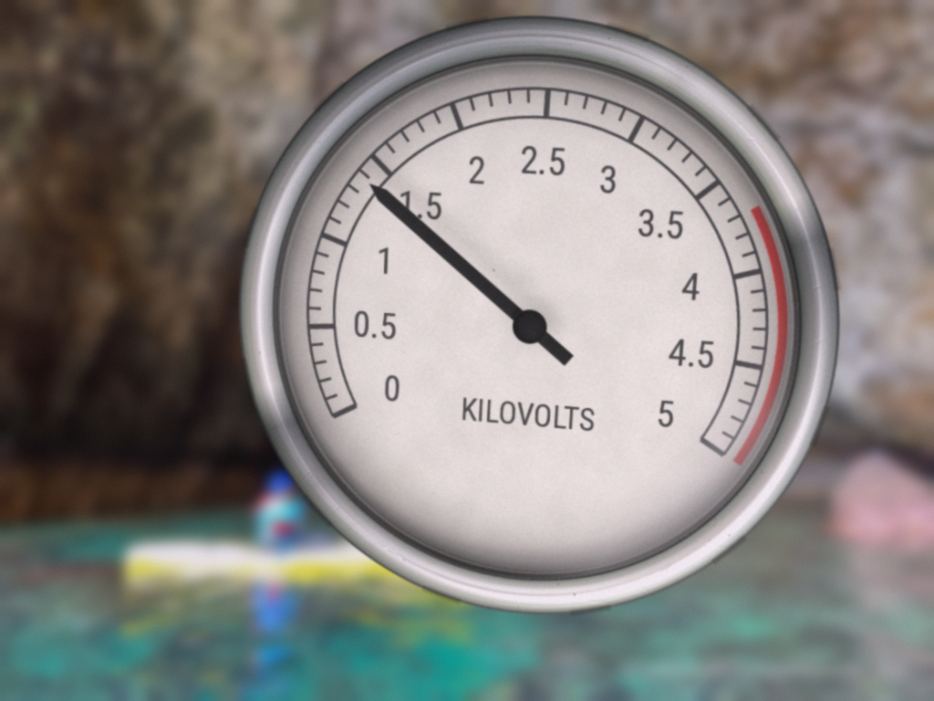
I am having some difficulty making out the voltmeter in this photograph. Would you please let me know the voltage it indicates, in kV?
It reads 1.4 kV
